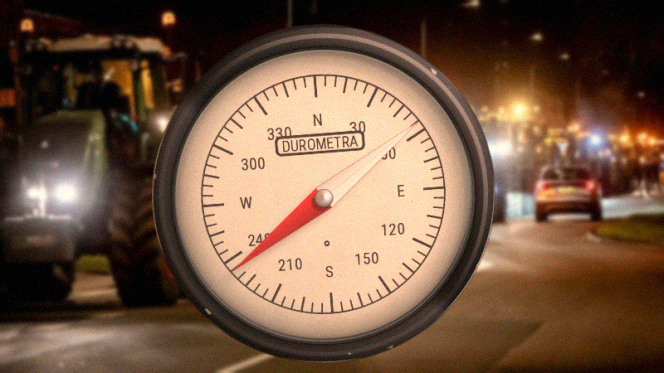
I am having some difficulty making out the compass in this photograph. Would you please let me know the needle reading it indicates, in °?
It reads 235 °
